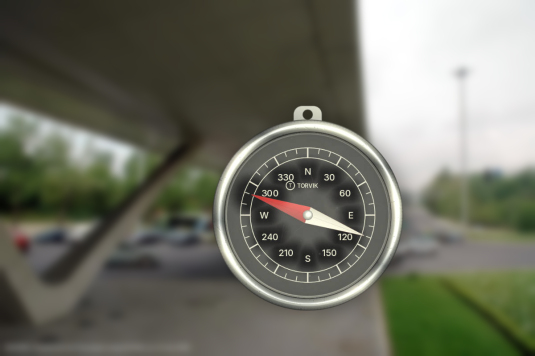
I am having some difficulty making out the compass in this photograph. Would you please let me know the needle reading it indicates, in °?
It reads 290 °
